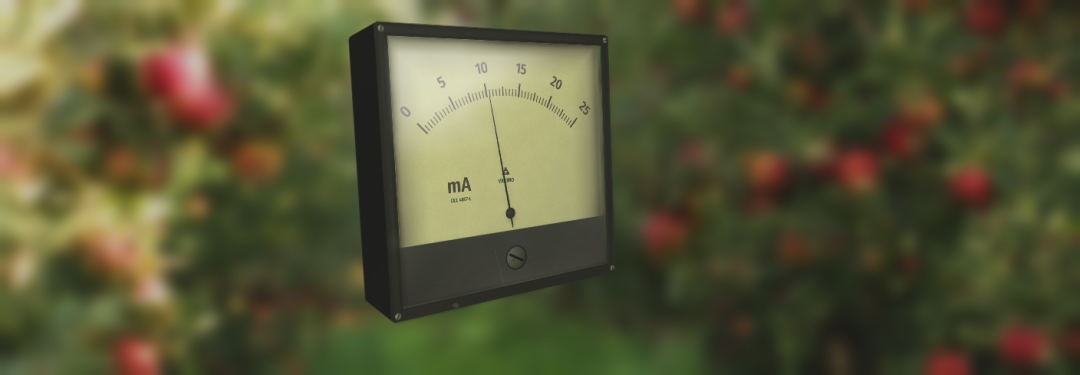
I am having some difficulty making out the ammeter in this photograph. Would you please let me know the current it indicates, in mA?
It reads 10 mA
